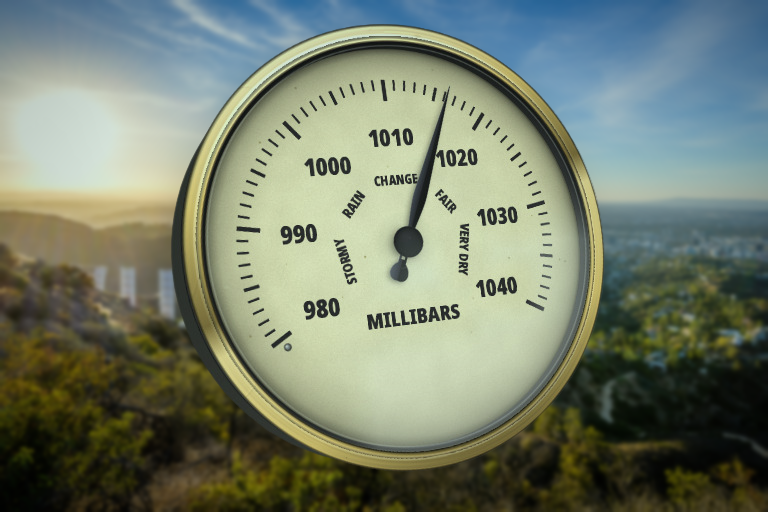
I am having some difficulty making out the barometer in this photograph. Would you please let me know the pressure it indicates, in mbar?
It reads 1016 mbar
